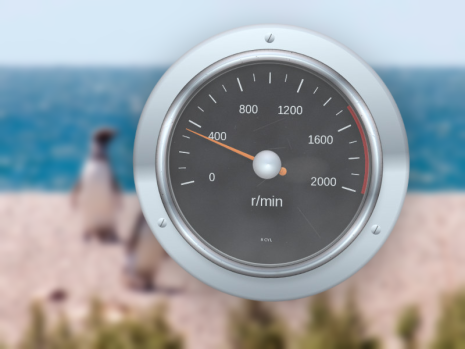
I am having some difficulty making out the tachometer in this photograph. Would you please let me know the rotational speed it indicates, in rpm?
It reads 350 rpm
